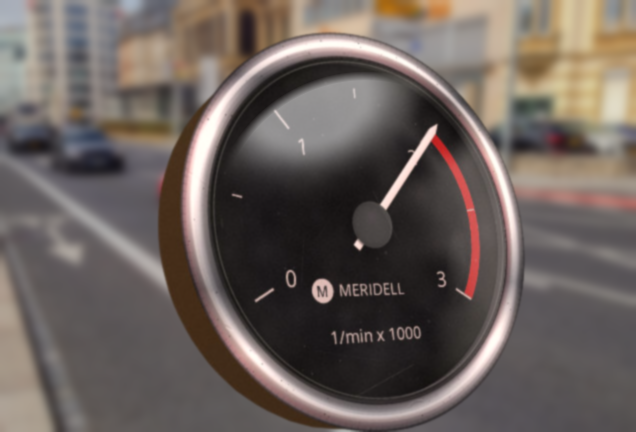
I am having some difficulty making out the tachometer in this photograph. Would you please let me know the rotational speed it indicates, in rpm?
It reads 2000 rpm
